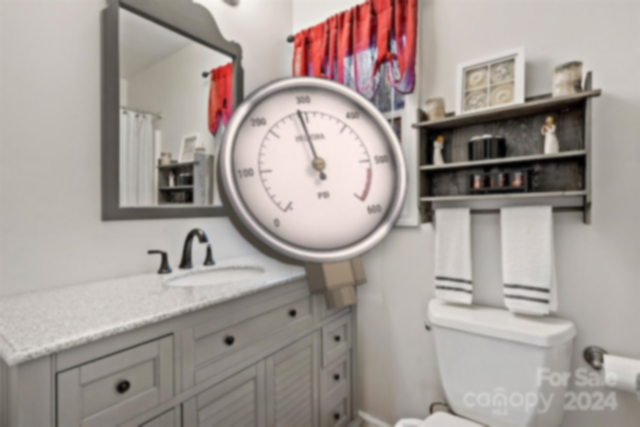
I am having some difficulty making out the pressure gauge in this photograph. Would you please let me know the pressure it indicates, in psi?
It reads 280 psi
